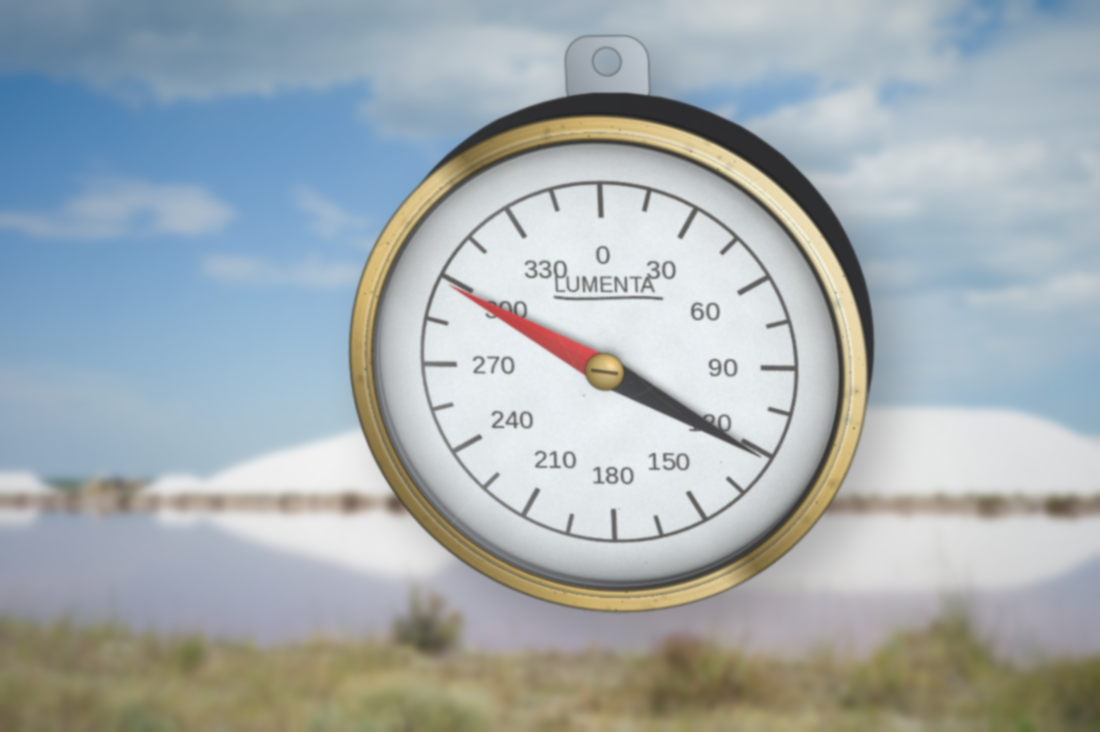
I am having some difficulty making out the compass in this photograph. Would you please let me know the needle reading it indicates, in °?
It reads 300 °
